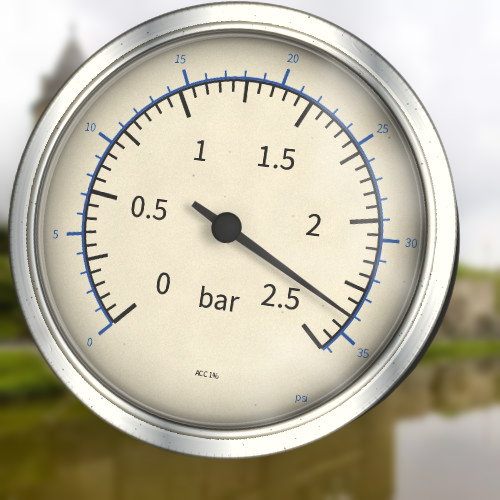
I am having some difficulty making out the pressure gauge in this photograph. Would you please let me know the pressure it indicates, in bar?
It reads 2.35 bar
